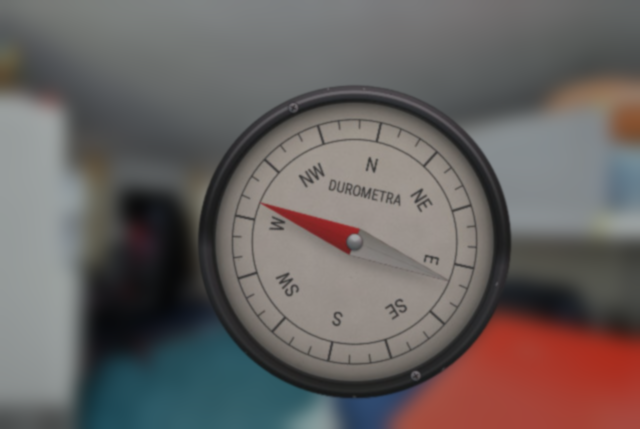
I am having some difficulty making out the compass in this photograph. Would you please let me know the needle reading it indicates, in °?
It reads 280 °
